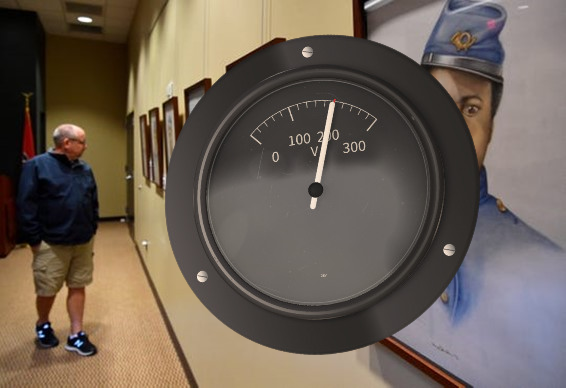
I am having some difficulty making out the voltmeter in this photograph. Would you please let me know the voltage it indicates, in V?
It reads 200 V
